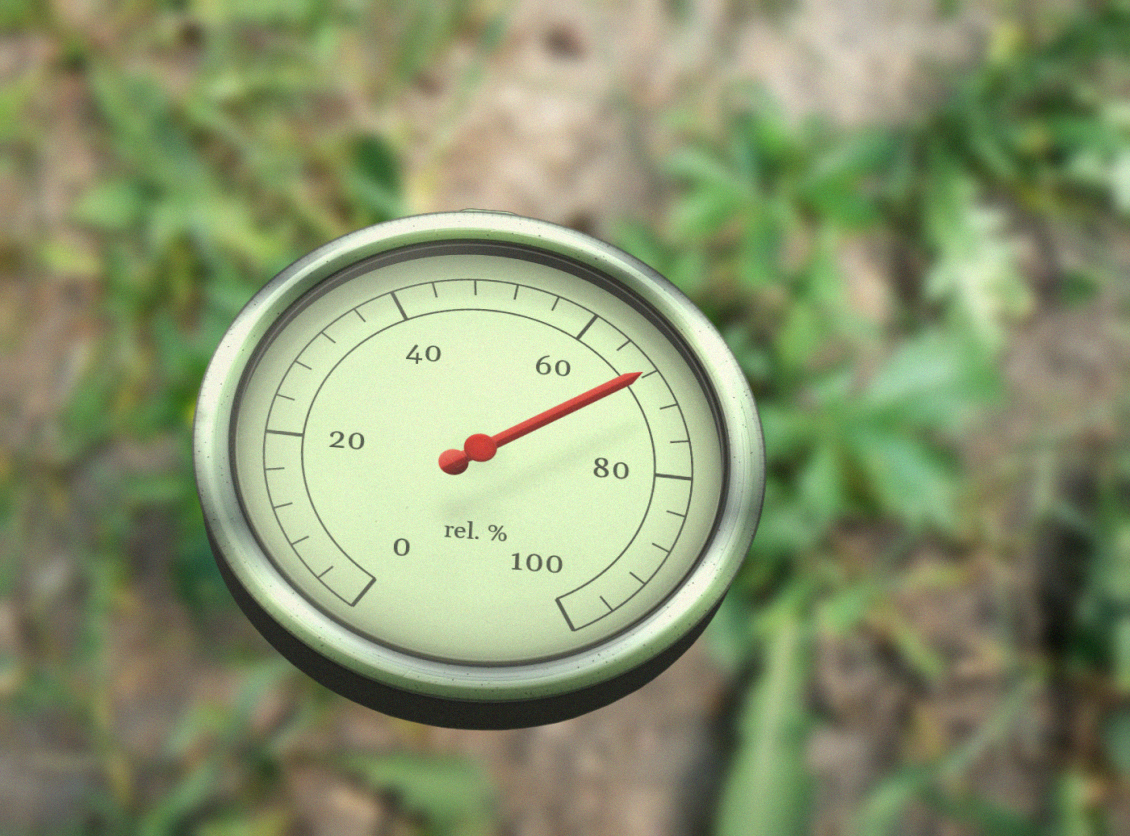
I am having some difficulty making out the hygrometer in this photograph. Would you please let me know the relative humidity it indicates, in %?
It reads 68 %
